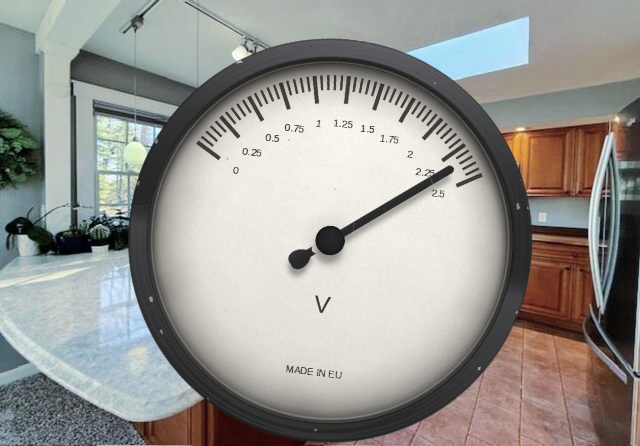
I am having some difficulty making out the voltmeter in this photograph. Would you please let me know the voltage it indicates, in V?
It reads 2.35 V
